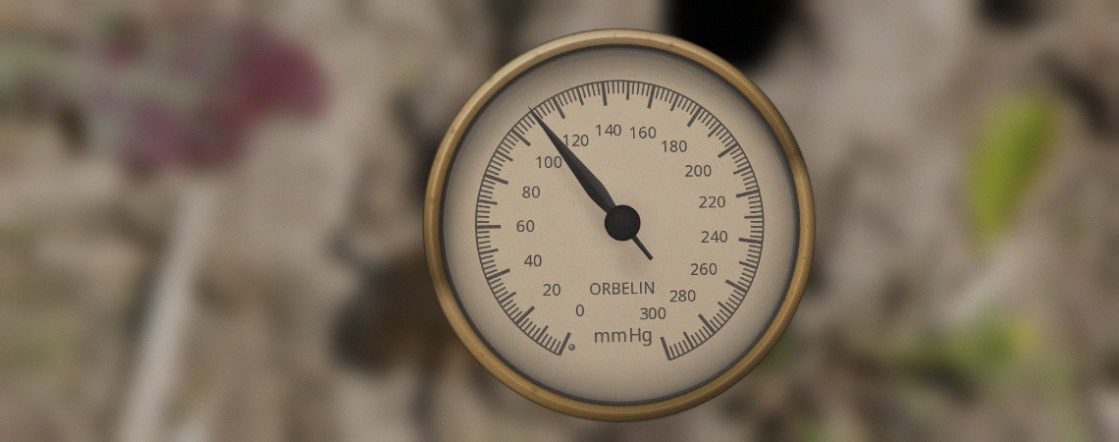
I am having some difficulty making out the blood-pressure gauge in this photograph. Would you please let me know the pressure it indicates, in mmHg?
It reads 110 mmHg
